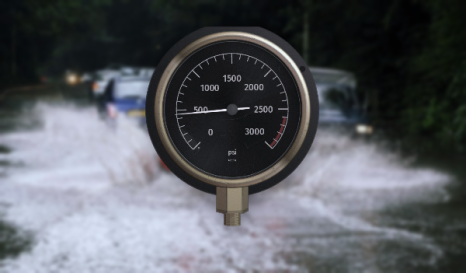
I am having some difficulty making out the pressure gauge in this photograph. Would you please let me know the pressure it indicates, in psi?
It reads 450 psi
